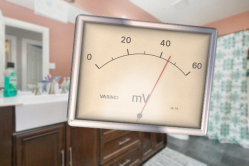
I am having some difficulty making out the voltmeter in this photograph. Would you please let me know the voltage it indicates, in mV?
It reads 45 mV
